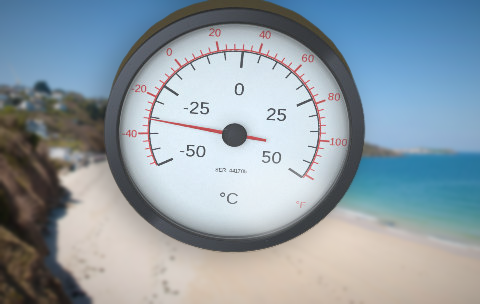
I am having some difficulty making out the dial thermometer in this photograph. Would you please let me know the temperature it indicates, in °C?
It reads -35 °C
